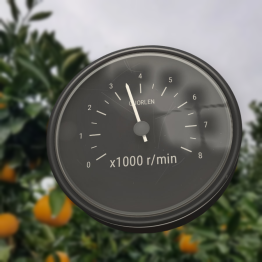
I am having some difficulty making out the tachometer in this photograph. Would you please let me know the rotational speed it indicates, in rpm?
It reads 3500 rpm
